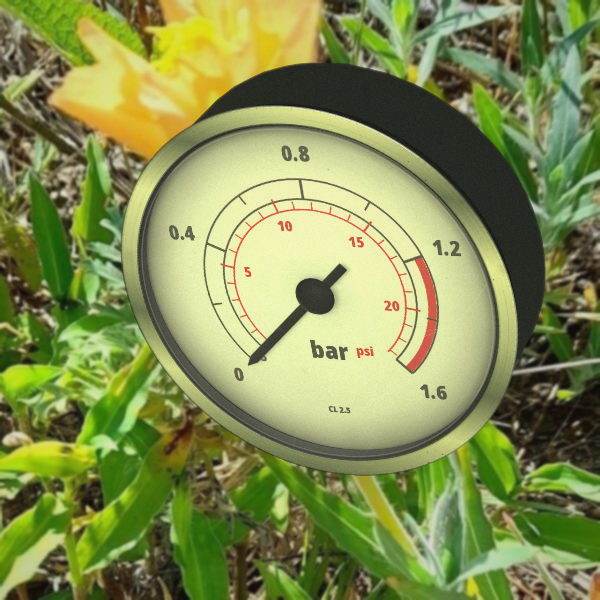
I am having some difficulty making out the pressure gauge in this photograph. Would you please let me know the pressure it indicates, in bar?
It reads 0 bar
